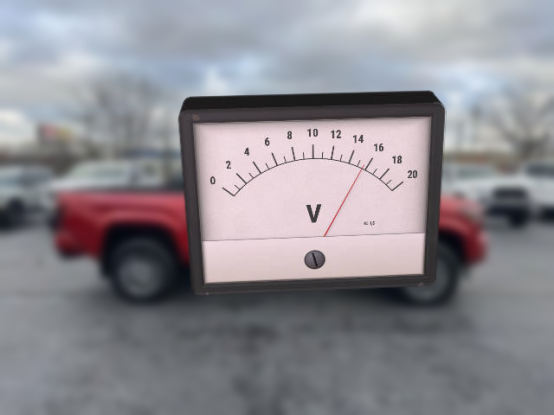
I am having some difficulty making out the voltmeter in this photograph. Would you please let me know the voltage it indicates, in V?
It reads 15.5 V
